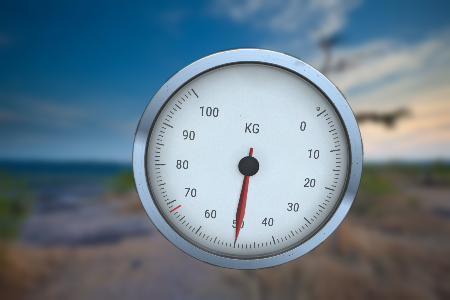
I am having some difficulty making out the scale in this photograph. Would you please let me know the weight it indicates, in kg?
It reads 50 kg
